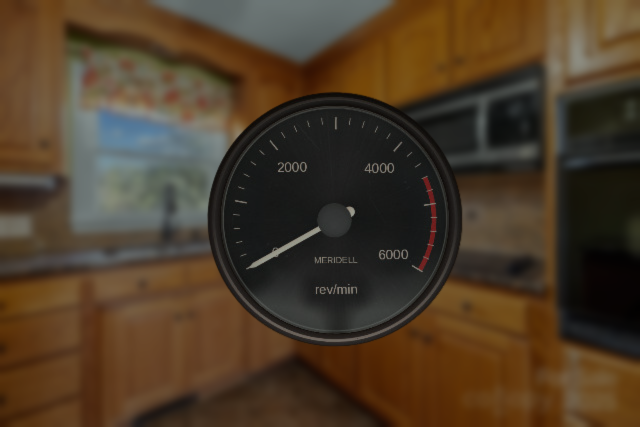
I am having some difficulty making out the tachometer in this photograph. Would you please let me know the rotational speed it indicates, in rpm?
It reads 0 rpm
